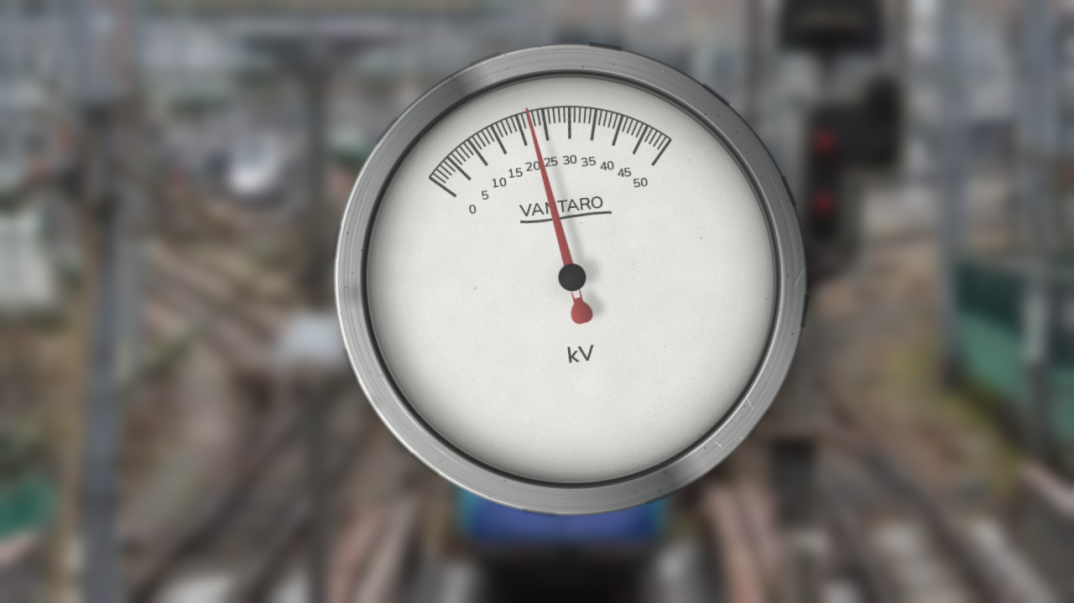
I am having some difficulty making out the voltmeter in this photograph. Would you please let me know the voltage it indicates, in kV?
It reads 22 kV
